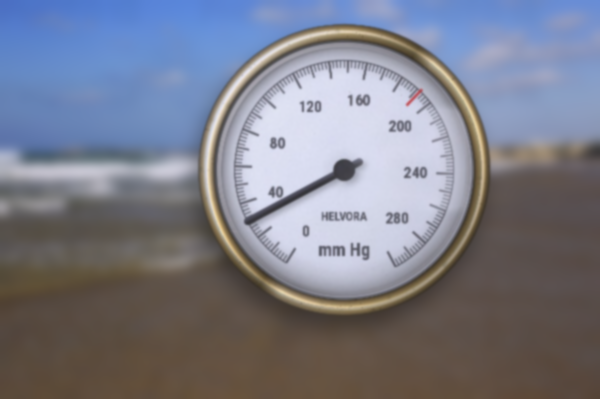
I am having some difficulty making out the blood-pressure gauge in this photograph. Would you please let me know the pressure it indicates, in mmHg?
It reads 30 mmHg
